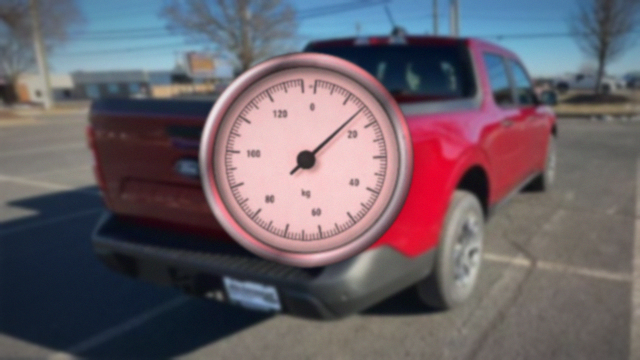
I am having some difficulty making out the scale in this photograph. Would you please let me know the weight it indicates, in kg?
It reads 15 kg
